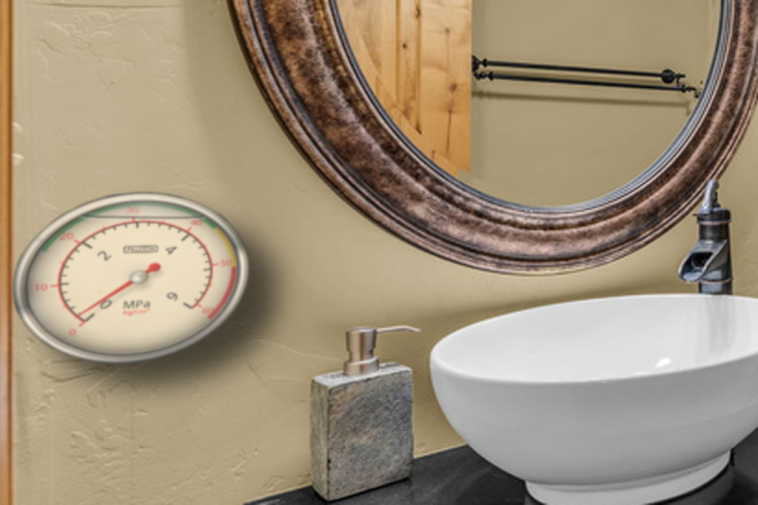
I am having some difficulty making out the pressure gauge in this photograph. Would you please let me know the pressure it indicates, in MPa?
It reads 0.2 MPa
